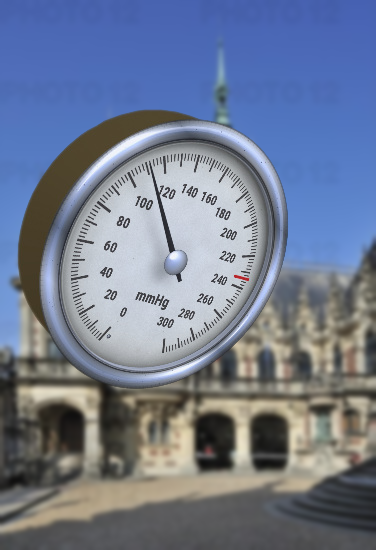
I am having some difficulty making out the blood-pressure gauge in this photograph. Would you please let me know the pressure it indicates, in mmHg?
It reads 110 mmHg
